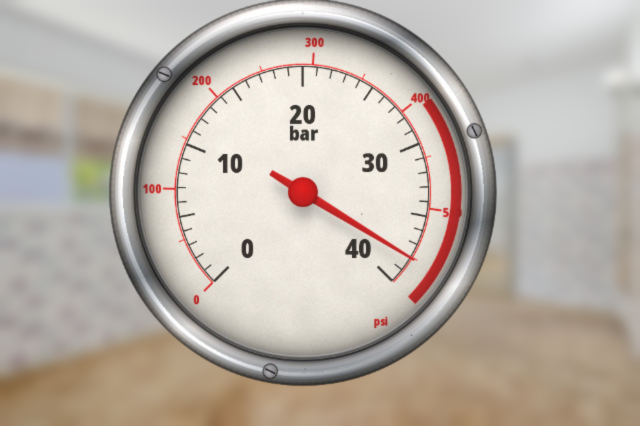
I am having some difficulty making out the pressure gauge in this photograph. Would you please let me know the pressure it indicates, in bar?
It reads 38 bar
